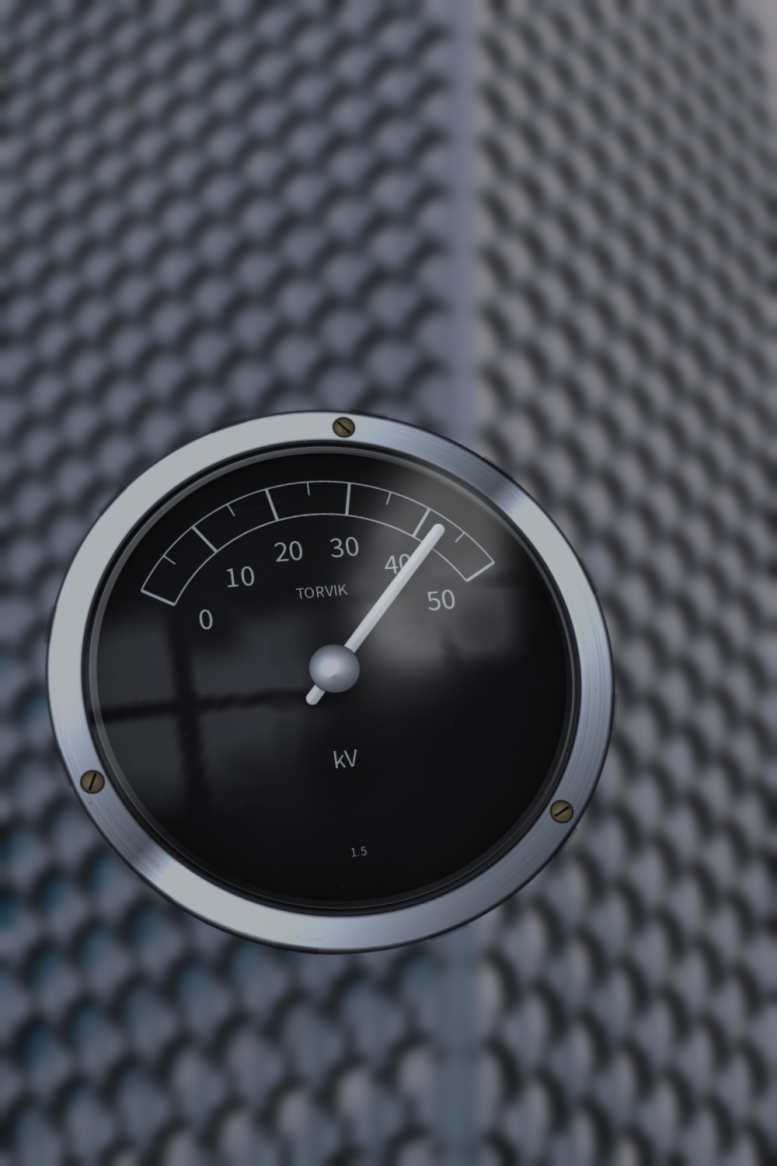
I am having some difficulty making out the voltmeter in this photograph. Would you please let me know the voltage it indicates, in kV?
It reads 42.5 kV
